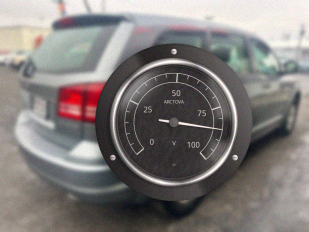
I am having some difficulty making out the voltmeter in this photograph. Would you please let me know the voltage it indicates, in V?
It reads 85 V
